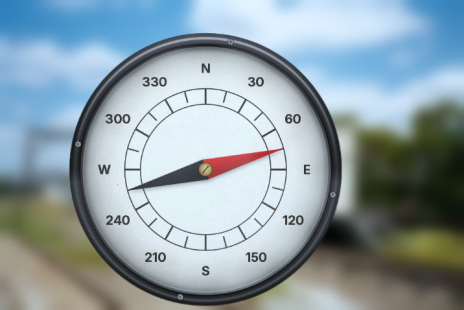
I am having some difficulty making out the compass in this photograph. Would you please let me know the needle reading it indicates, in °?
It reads 75 °
